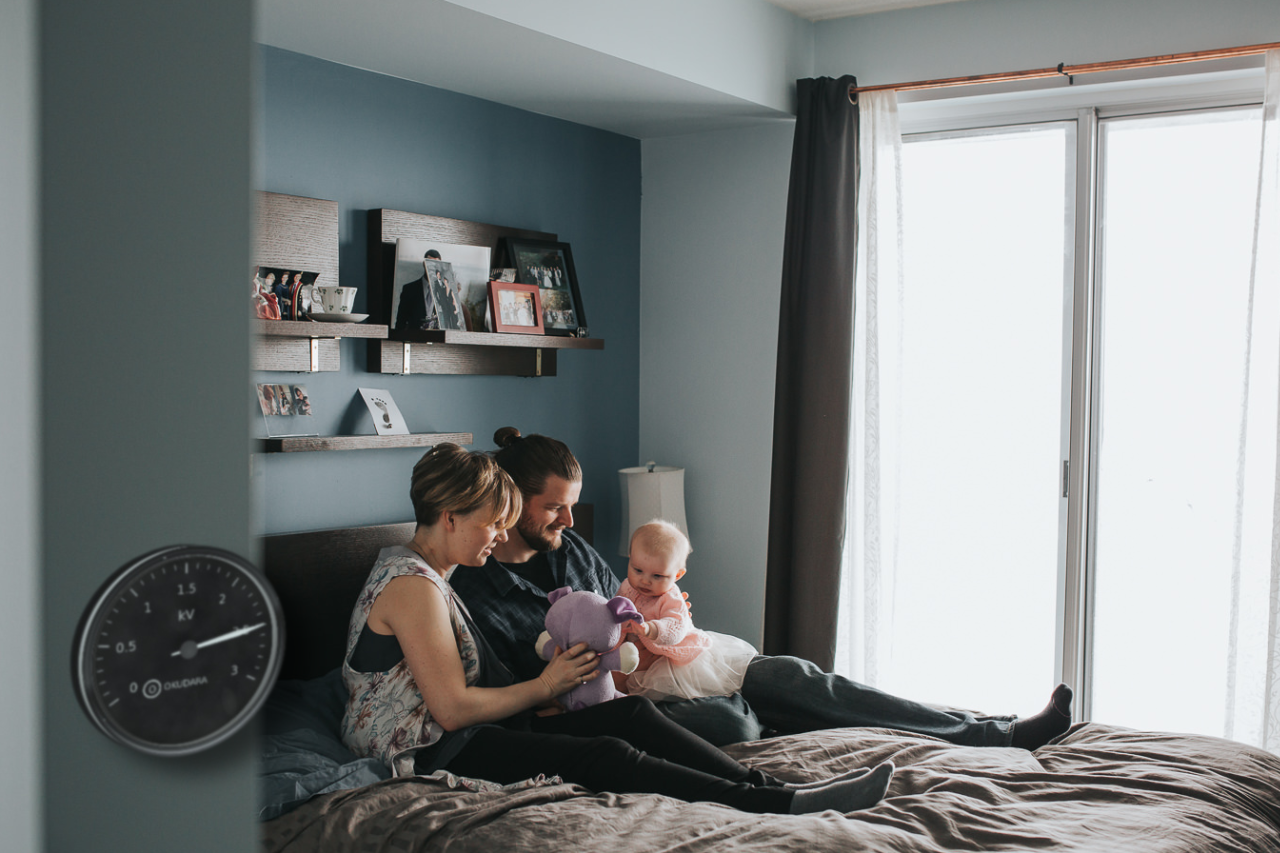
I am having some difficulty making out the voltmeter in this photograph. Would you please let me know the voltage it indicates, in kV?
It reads 2.5 kV
